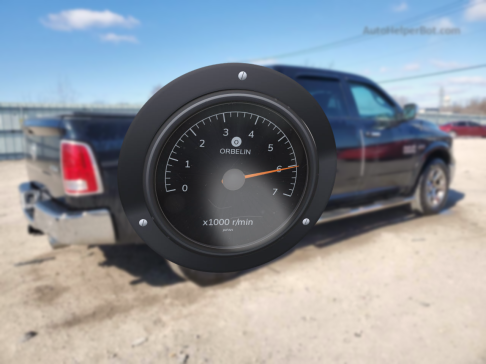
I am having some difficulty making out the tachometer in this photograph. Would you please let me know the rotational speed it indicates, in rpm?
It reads 6000 rpm
